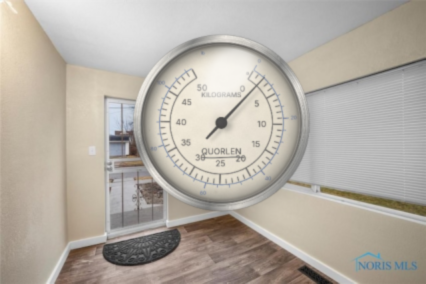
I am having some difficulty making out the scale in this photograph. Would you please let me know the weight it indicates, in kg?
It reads 2 kg
